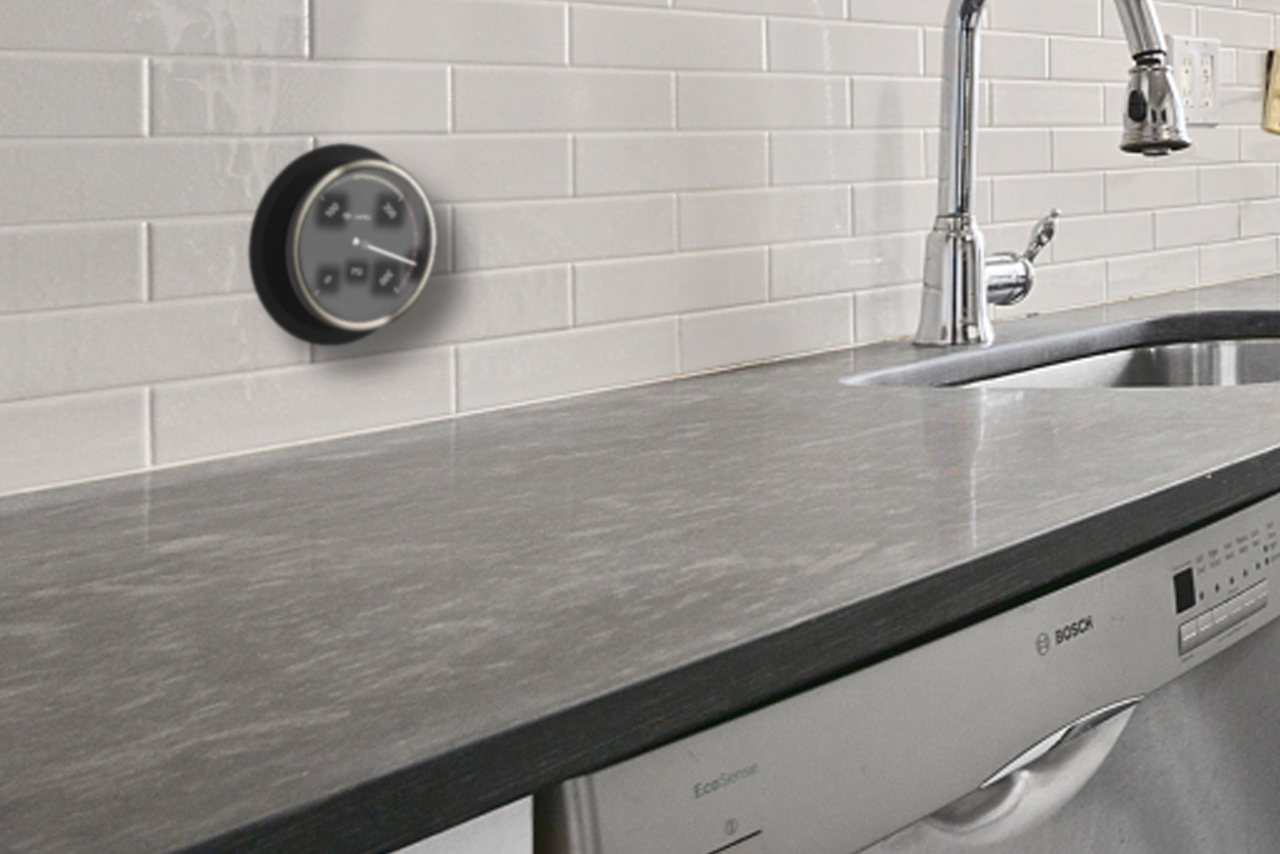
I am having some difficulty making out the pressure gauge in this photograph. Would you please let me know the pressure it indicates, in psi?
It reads 270 psi
